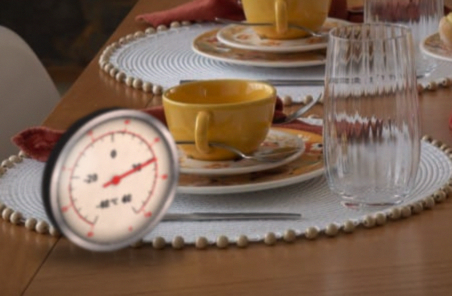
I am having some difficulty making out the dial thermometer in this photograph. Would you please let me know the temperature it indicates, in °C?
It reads 20 °C
